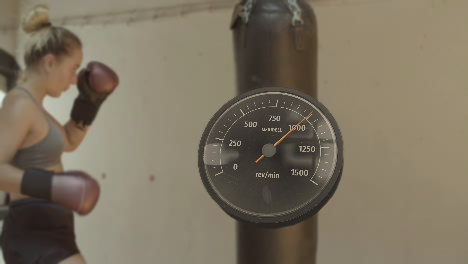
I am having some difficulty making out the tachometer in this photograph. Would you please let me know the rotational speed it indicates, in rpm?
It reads 1000 rpm
